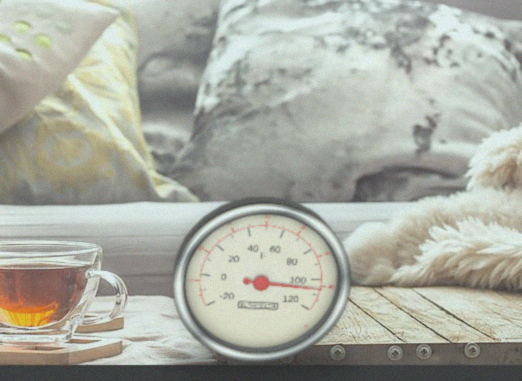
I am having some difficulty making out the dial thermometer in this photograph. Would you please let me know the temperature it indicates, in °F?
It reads 105 °F
